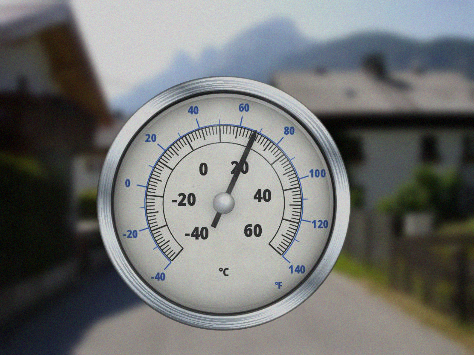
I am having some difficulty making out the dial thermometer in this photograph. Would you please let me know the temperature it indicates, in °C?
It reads 20 °C
